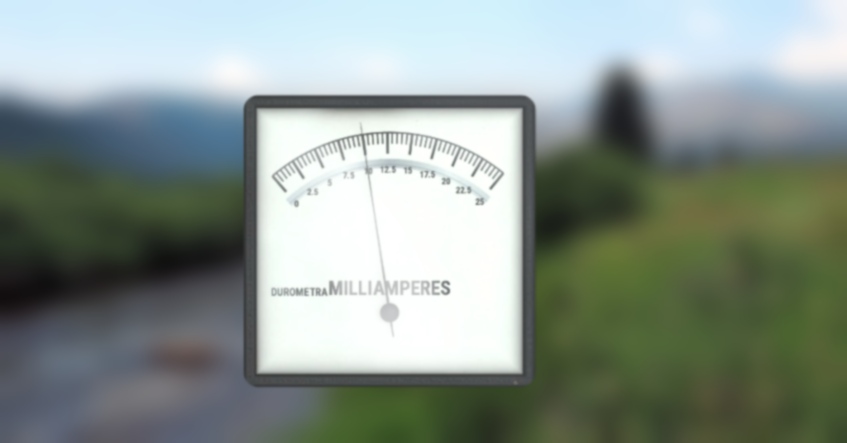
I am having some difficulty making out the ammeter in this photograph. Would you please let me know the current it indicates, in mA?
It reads 10 mA
